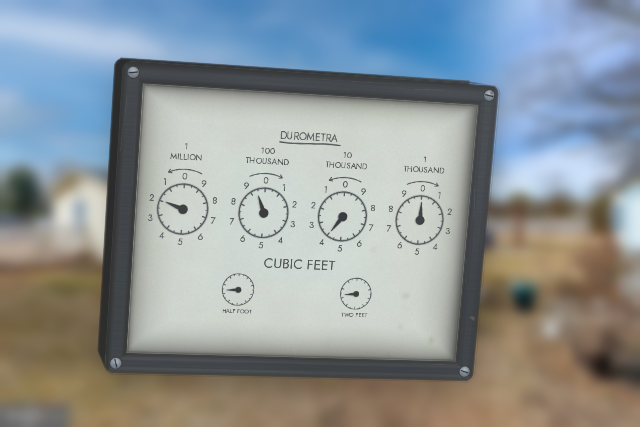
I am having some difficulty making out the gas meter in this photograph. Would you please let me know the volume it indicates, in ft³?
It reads 194000 ft³
